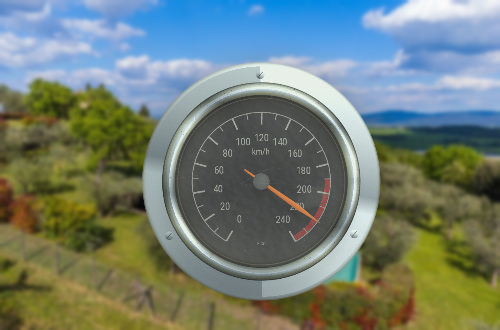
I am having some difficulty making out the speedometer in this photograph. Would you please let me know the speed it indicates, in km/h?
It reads 220 km/h
